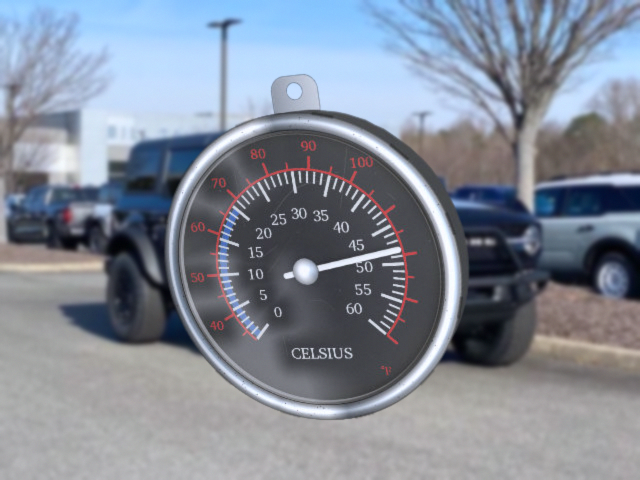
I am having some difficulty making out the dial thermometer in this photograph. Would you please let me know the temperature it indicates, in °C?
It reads 48 °C
